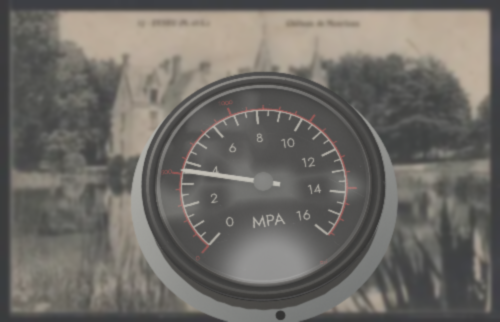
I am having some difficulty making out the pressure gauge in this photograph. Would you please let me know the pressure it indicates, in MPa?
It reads 3.5 MPa
